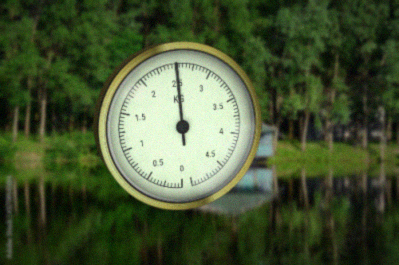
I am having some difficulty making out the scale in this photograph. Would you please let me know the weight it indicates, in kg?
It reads 2.5 kg
